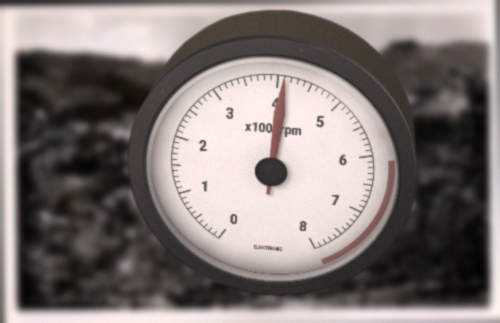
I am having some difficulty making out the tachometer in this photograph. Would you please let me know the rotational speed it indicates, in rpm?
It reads 4100 rpm
